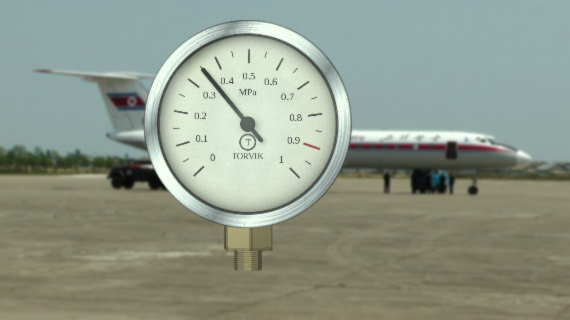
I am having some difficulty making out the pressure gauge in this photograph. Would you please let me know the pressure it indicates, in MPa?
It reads 0.35 MPa
